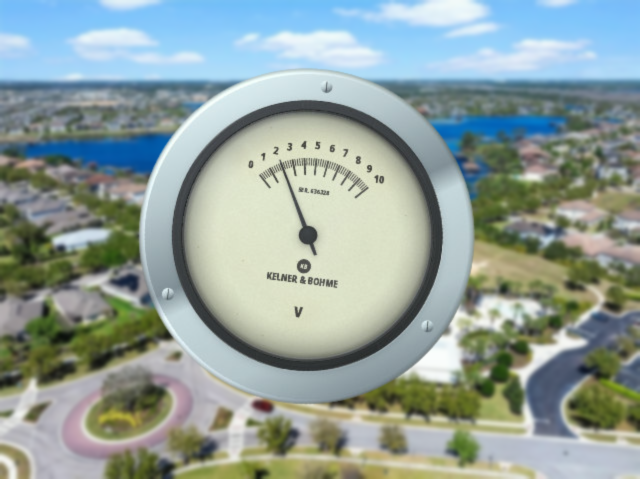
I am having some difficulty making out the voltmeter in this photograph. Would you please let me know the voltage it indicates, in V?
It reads 2 V
